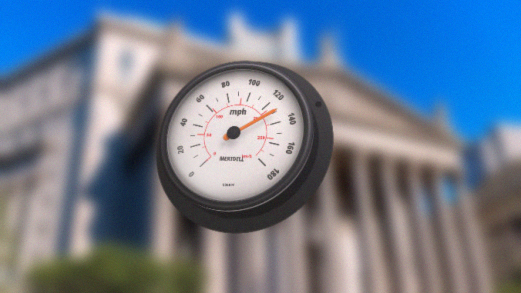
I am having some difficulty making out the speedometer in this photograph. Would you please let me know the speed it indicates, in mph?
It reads 130 mph
